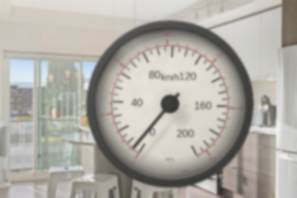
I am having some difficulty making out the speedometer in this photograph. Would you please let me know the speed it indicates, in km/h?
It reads 5 km/h
